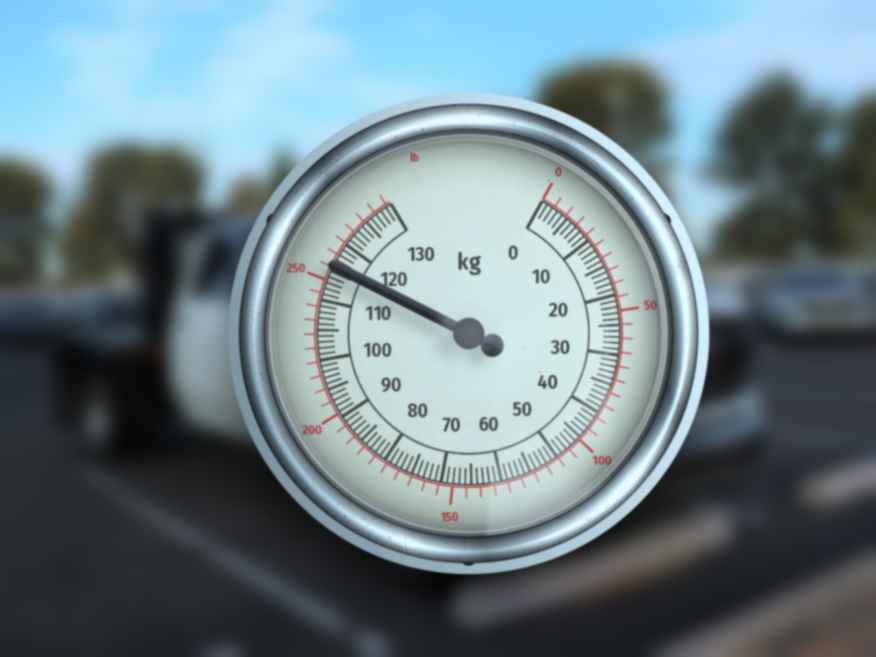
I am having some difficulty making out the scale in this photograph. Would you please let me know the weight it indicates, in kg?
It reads 116 kg
